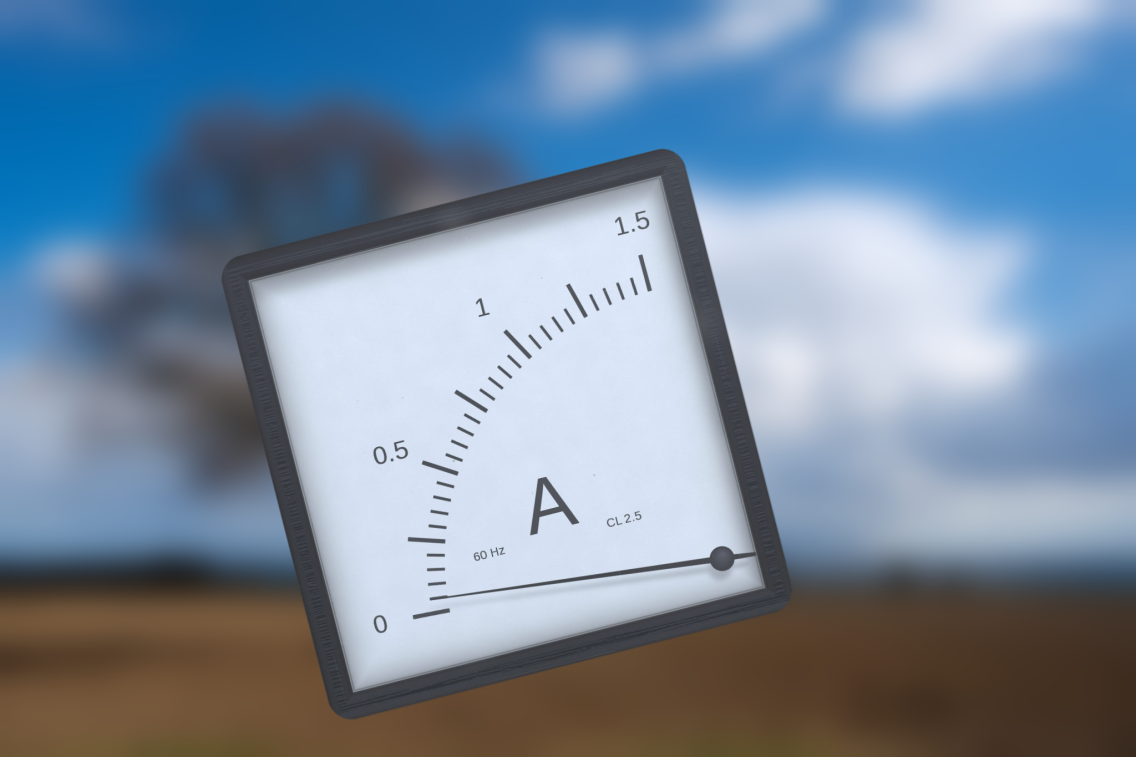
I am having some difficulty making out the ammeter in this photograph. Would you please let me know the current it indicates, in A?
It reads 0.05 A
